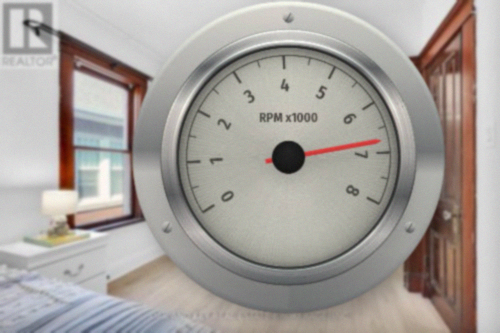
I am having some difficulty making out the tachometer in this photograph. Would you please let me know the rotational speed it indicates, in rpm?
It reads 6750 rpm
